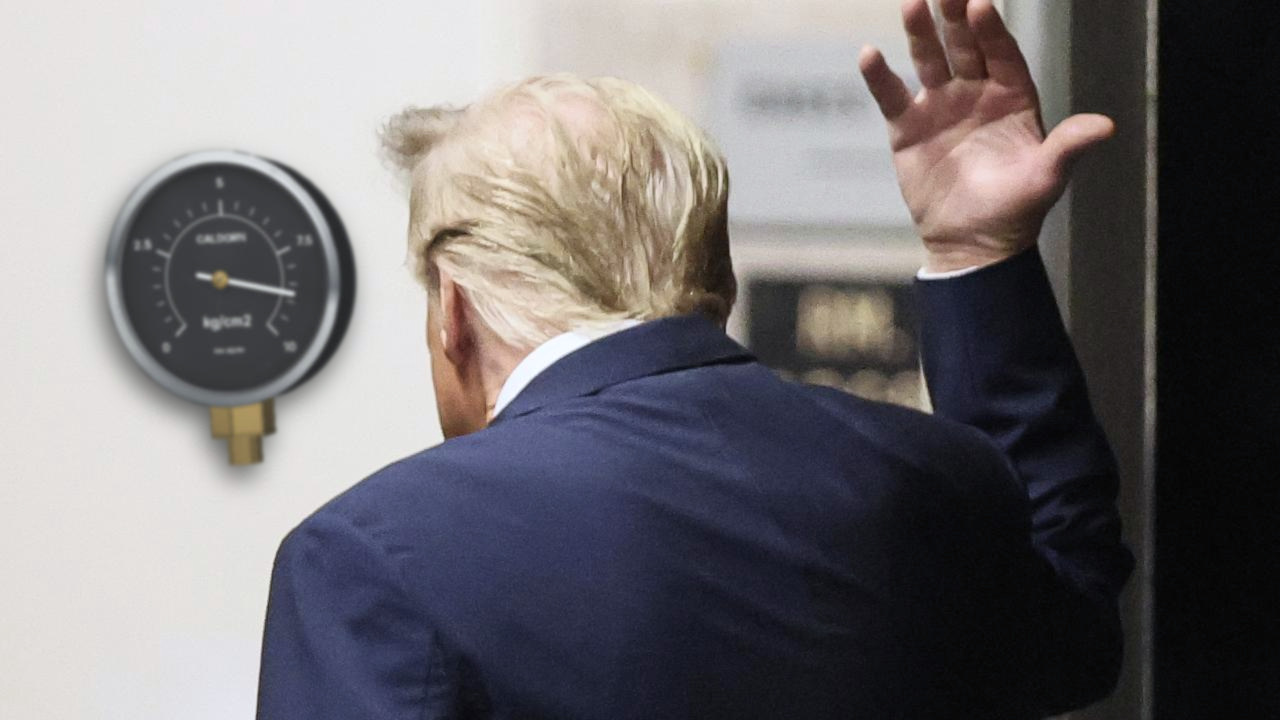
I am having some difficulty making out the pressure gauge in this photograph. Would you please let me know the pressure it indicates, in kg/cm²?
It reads 8.75 kg/cm²
